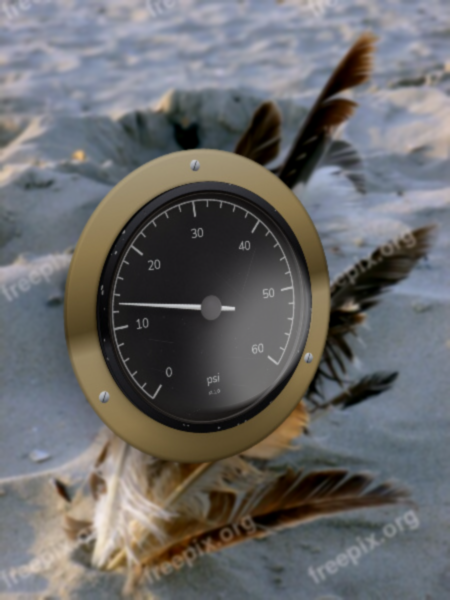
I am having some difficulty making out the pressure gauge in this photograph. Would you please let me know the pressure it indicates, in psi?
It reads 13 psi
